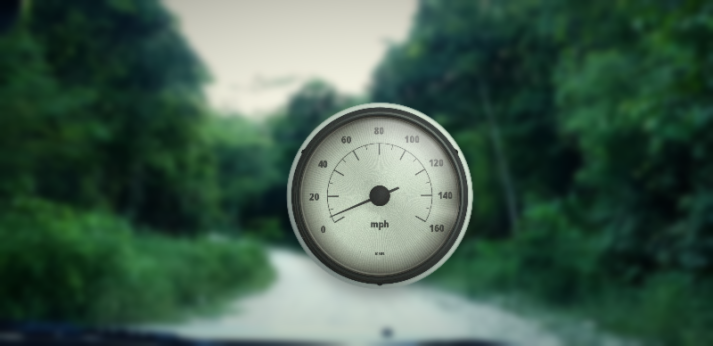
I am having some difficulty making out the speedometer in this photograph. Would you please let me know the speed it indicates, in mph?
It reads 5 mph
